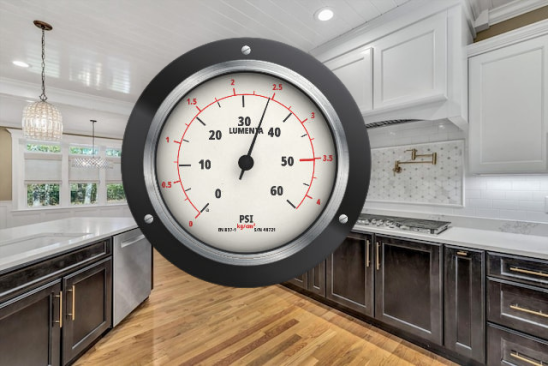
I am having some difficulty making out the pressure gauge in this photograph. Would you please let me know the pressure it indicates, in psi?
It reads 35 psi
